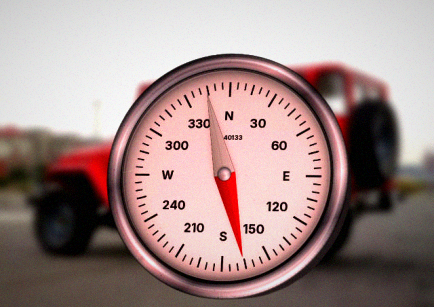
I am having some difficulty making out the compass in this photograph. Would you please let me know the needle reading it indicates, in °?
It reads 165 °
